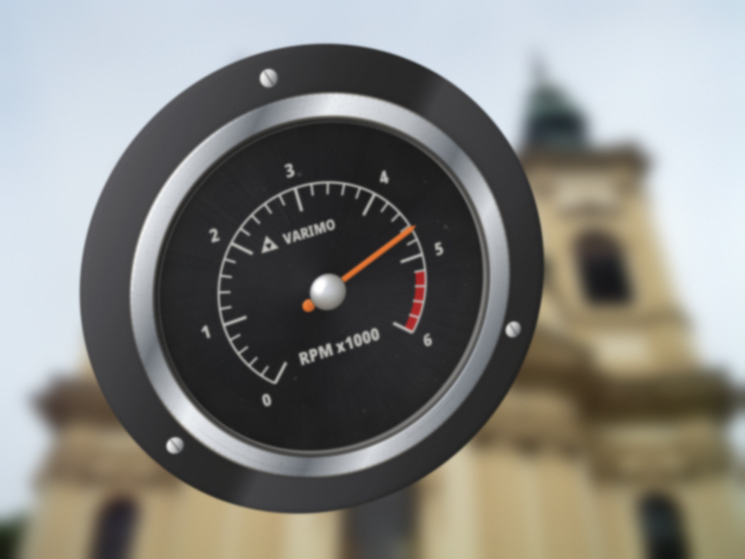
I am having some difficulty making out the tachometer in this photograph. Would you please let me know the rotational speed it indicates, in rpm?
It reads 4600 rpm
